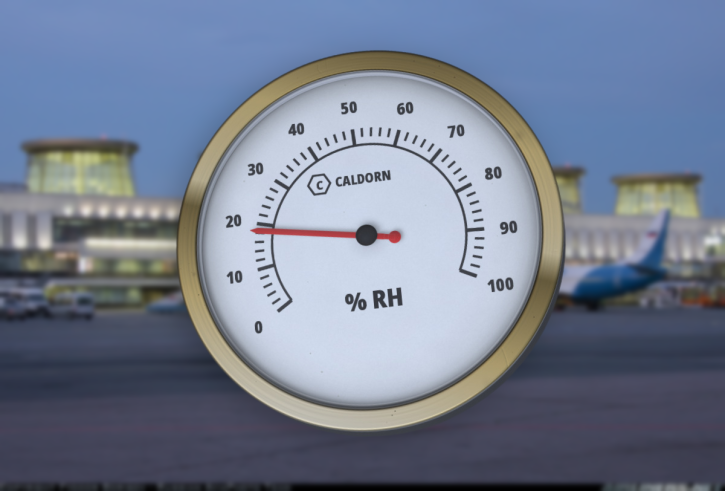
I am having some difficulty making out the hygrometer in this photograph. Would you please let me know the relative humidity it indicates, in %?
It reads 18 %
